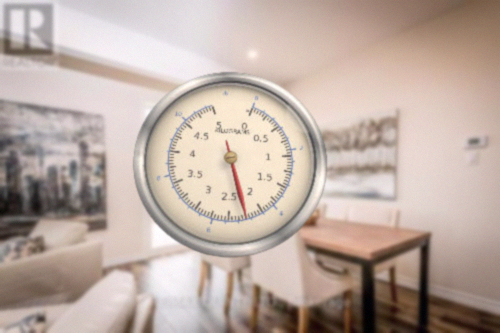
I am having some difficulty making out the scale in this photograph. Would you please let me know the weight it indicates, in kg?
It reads 2.25 kg
